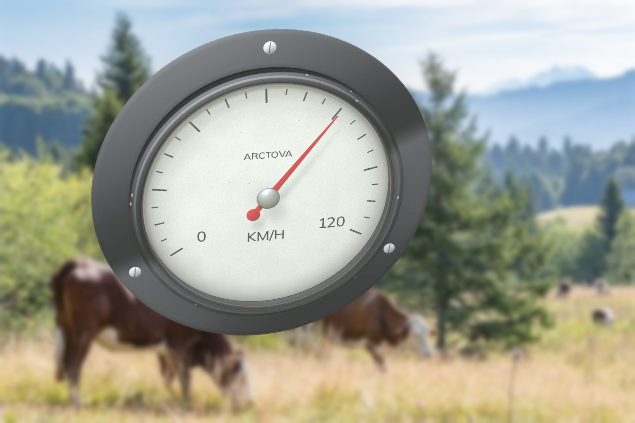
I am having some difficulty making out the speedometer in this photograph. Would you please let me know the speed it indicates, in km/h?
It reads 80 km/h
